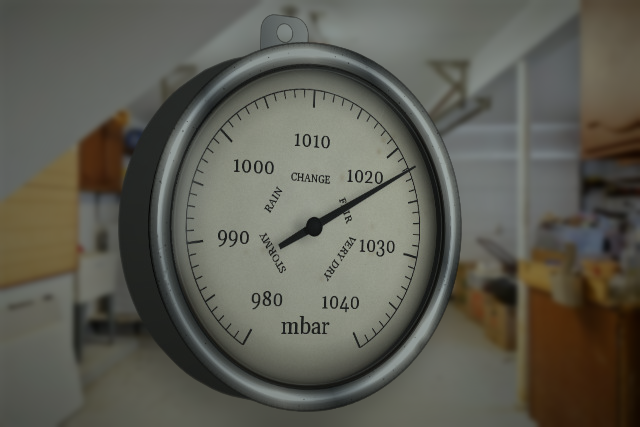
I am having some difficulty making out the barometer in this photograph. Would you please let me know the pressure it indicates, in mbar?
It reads 1022 mbar
